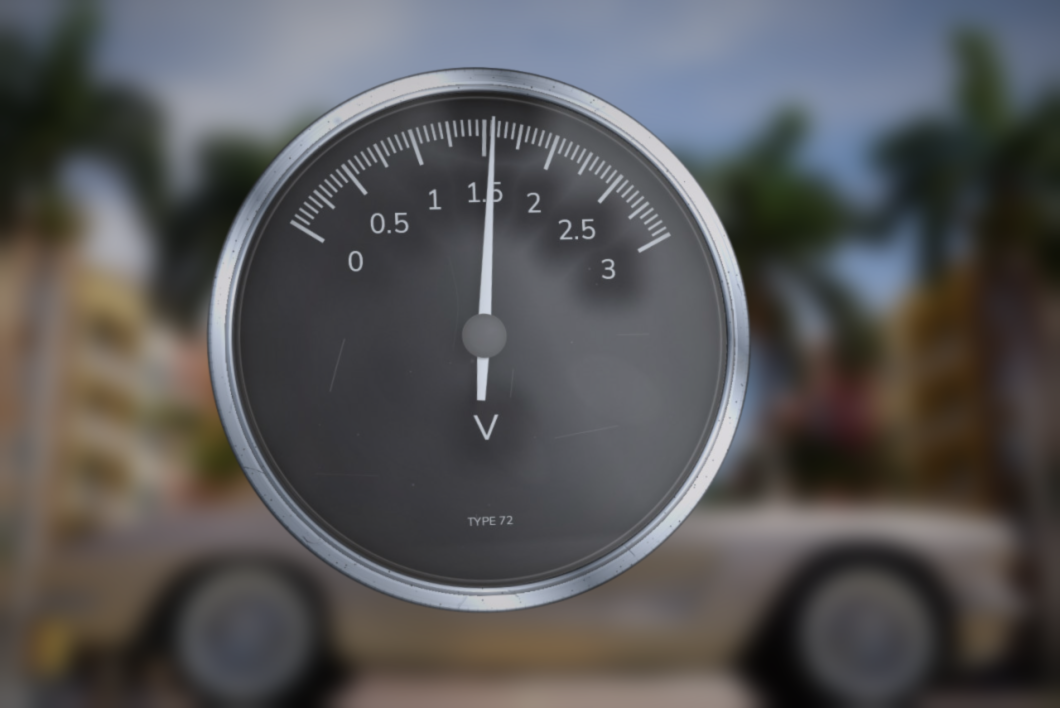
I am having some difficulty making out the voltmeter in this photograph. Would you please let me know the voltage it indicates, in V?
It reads 1.55 V
